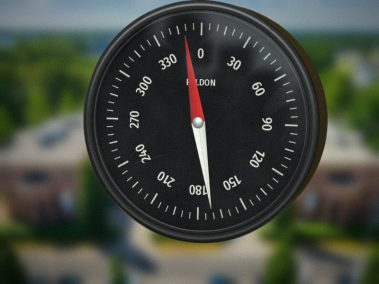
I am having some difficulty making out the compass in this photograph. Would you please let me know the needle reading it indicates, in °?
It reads 350 °
